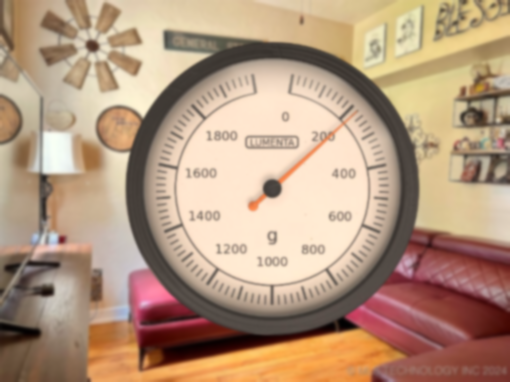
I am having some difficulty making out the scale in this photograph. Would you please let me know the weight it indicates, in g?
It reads 220 g
